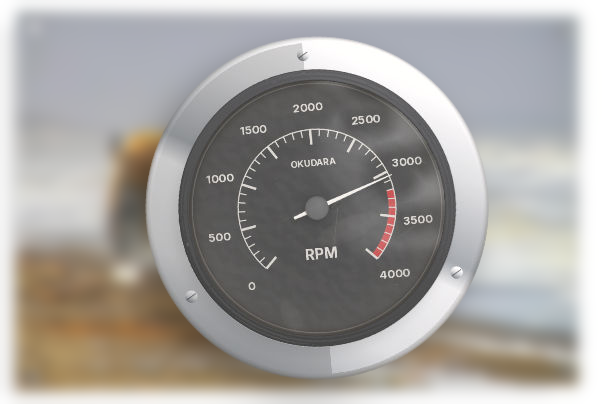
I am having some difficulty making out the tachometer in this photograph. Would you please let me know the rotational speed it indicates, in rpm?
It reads 3050 rpm
